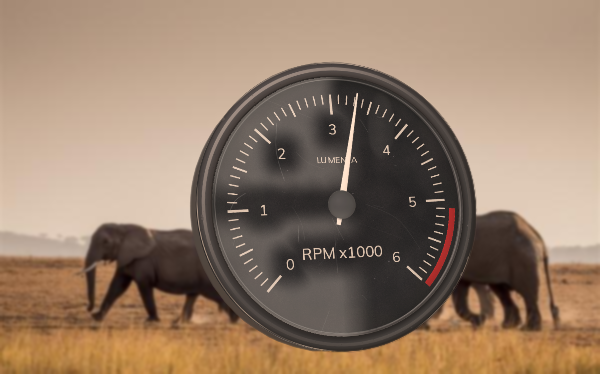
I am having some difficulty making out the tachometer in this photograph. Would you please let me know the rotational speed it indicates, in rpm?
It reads 3300 rpm
